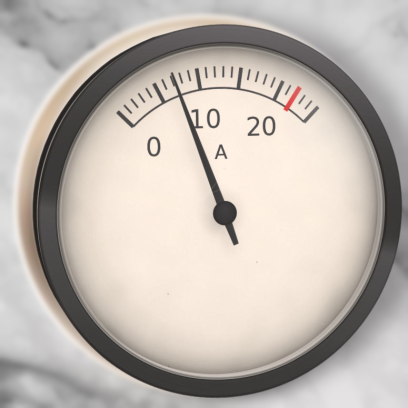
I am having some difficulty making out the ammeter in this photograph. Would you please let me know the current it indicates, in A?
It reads 7 A
